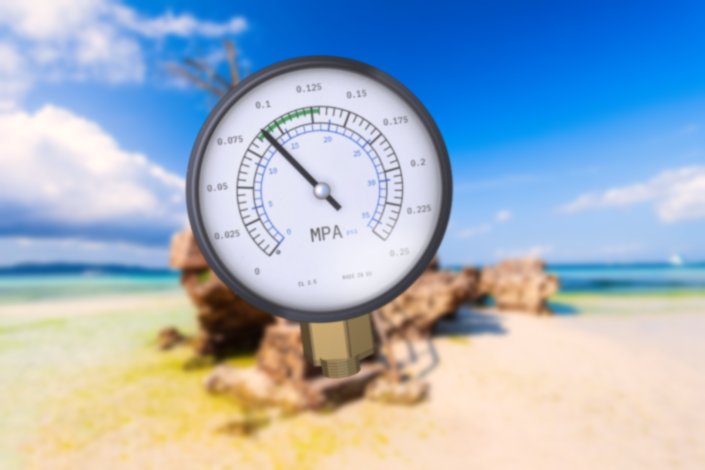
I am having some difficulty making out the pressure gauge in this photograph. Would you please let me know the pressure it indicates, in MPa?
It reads 0.09 MPa
